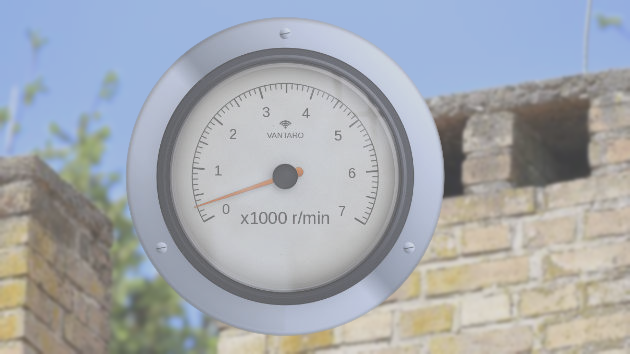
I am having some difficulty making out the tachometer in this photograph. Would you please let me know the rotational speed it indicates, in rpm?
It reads 300 rpm
